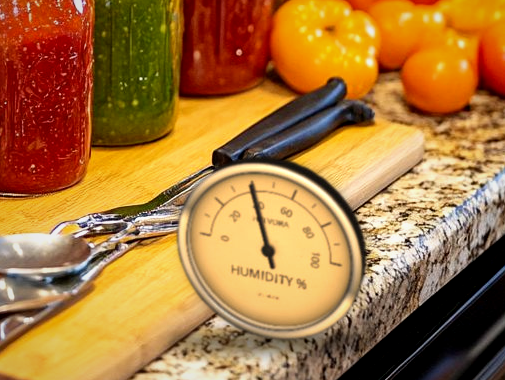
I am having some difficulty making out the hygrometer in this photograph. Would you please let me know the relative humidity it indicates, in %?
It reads 40 %
